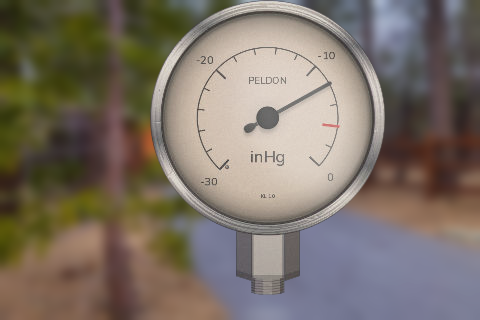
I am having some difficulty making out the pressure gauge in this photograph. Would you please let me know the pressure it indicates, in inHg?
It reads -8 inHg
